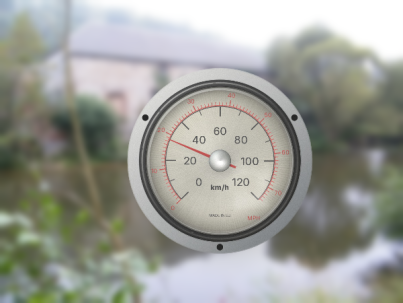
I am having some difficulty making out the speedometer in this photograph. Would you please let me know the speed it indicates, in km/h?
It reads 30 km/h
